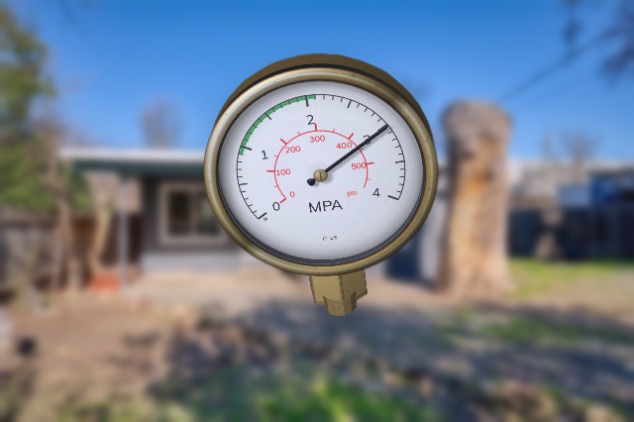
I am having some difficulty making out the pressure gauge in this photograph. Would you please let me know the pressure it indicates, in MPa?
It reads 3 MPa
